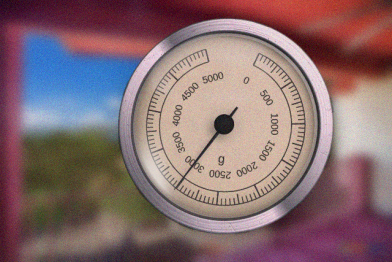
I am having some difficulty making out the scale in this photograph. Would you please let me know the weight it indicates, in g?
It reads 3000 g
